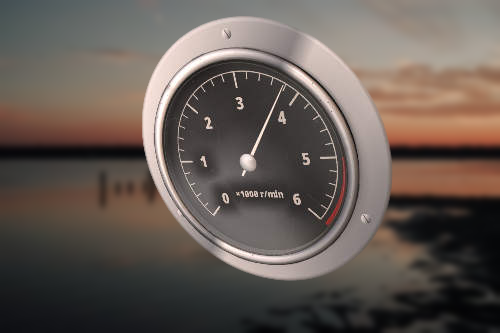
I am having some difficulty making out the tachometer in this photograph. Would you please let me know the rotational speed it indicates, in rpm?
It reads 3800 rpm
